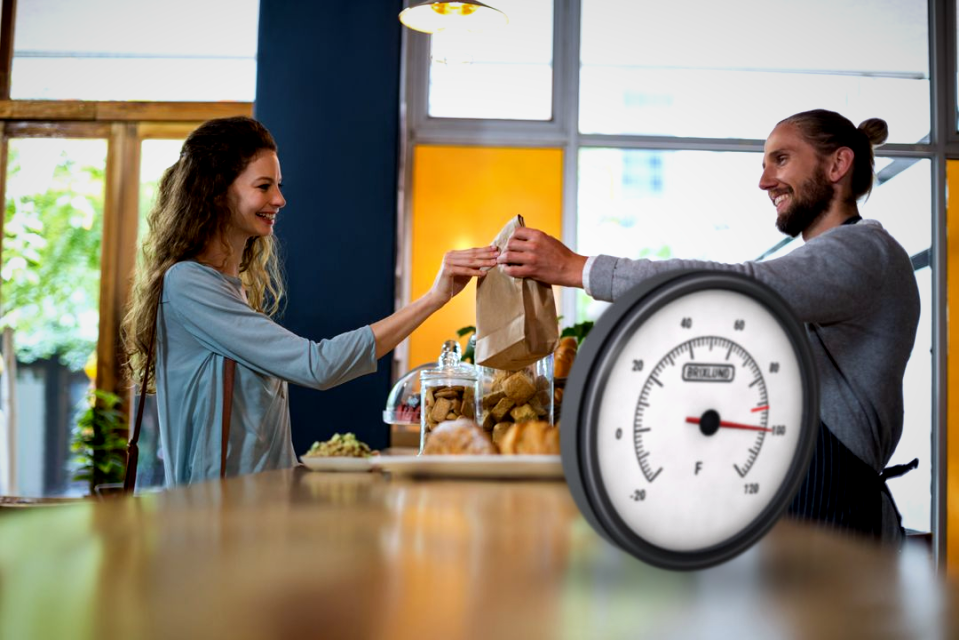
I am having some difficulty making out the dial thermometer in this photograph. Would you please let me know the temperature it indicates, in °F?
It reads 100 °F
